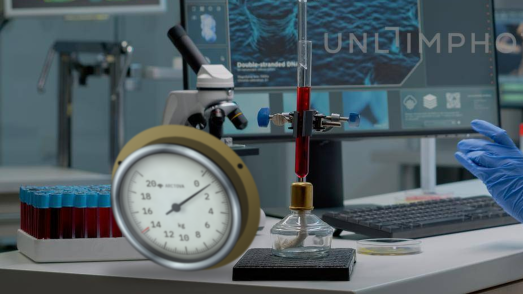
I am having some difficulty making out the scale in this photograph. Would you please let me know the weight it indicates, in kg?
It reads 1 kg
